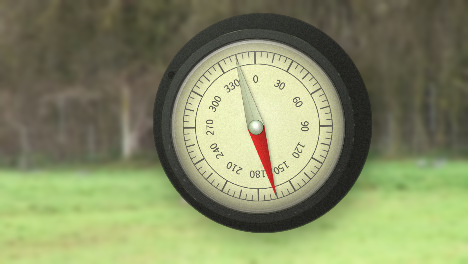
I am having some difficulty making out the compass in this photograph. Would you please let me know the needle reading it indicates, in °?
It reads 165 °
